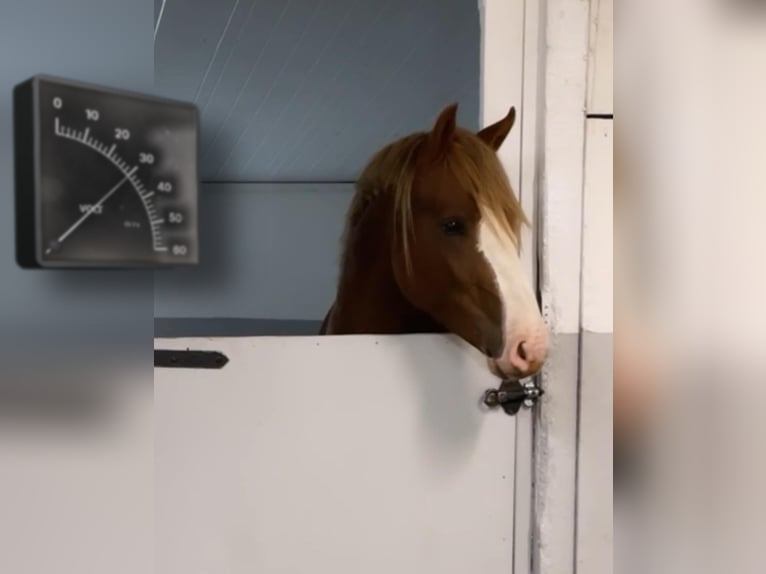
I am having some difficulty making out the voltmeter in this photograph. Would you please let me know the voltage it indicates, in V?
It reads 30 V
